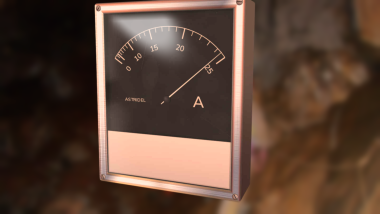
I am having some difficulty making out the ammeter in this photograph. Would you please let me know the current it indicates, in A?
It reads 24.5 A
